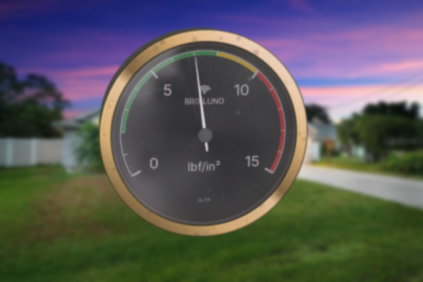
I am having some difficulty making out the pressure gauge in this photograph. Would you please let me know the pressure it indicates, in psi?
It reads 7 psi
